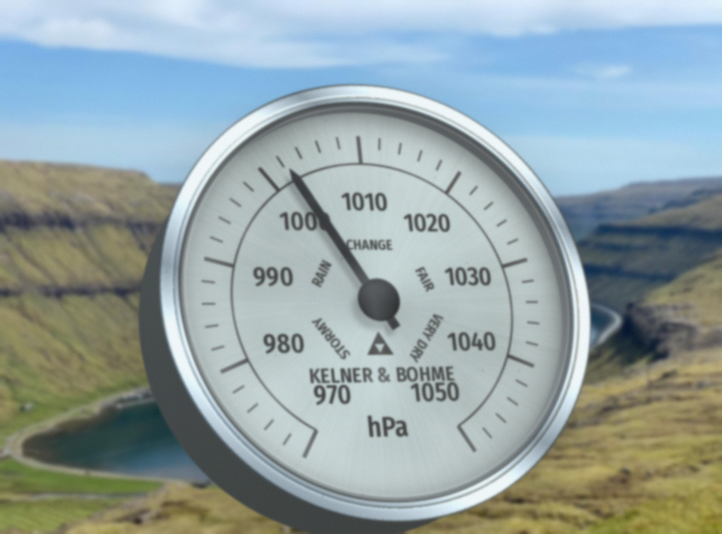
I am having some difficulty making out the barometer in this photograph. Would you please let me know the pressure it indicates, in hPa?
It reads 1002 hPa
